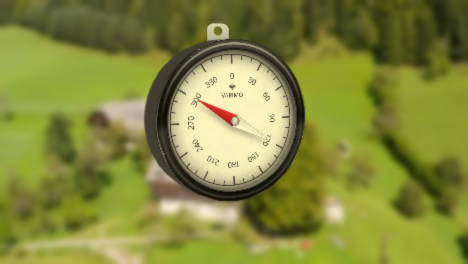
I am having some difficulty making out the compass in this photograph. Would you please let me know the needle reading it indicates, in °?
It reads 300 °
